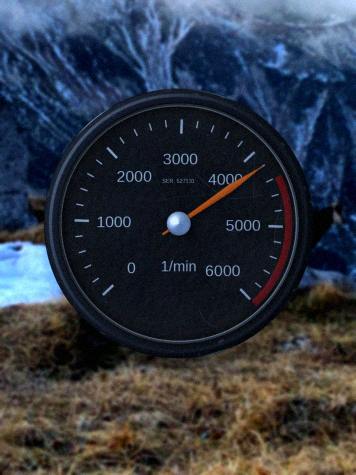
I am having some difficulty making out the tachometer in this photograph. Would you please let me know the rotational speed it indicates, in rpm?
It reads 4200 rpm
